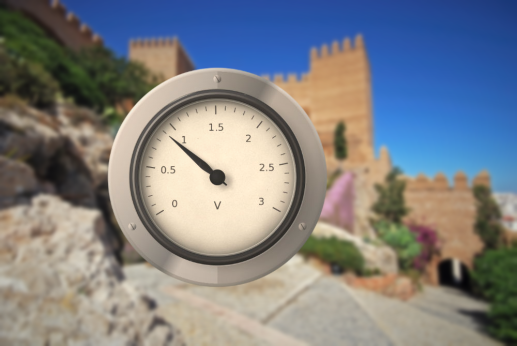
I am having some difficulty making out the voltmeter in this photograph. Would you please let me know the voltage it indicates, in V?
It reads 0.9 V
